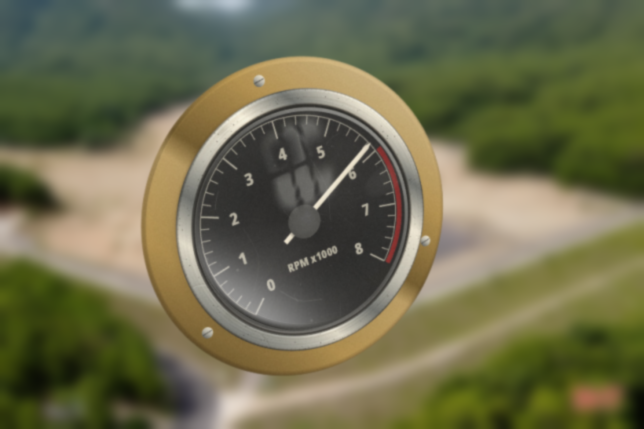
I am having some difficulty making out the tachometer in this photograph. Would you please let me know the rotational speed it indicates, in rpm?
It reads 5800 rpm
